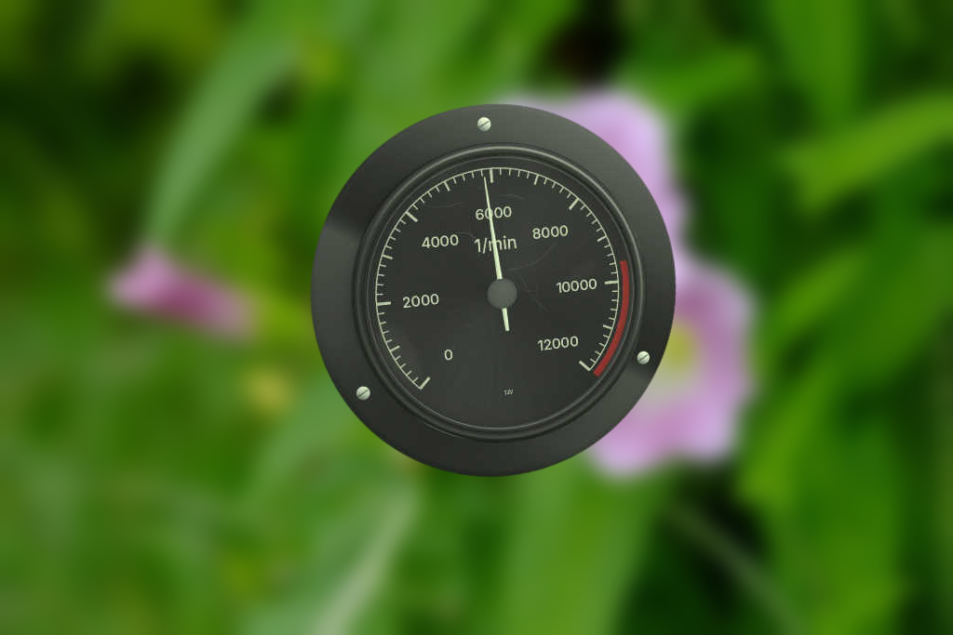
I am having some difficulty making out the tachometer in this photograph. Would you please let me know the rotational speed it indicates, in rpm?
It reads 5800 rpm
